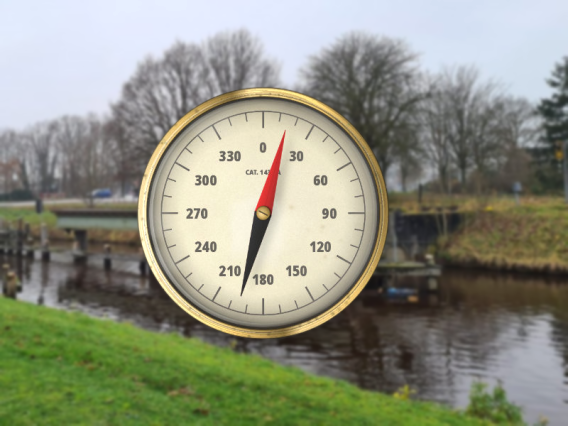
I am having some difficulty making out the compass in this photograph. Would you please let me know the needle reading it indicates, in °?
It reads 15 °
